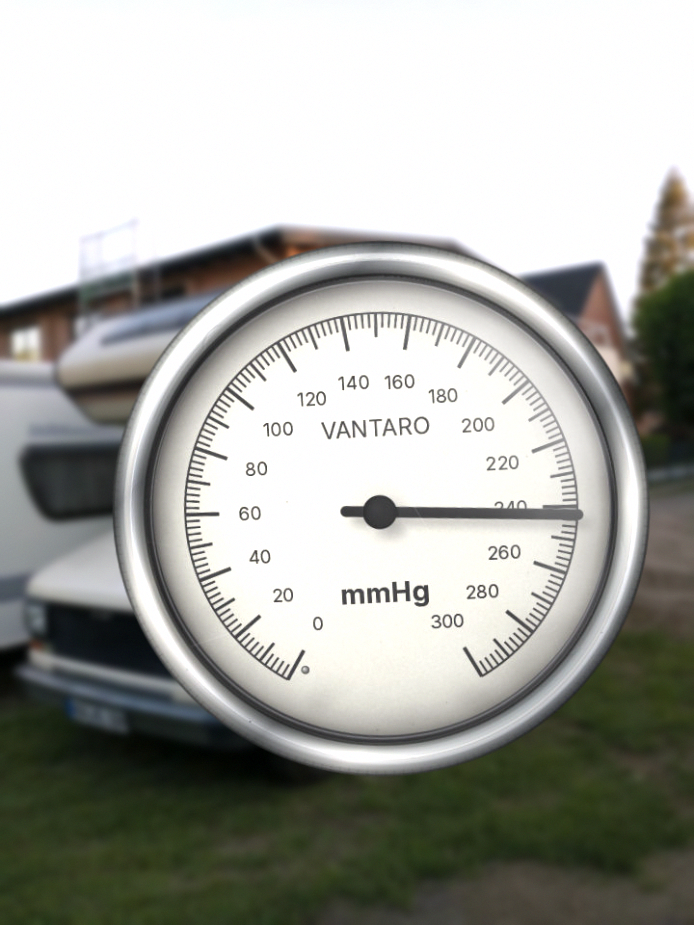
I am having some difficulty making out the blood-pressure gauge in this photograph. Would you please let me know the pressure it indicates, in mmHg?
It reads 242 mmHg
